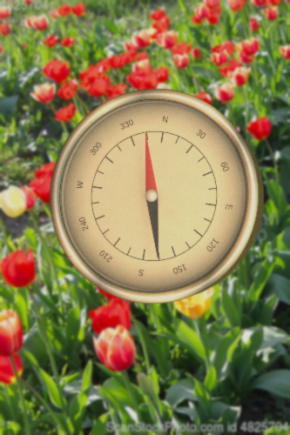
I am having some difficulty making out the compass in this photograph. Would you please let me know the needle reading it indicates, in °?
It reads 345 °
